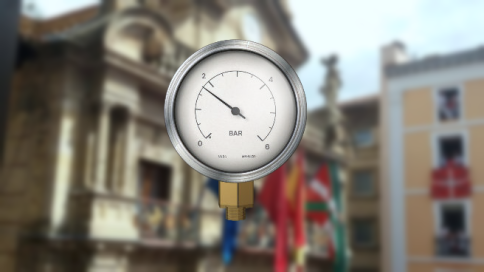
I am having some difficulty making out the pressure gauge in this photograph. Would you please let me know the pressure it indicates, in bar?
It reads 1.75 bar
